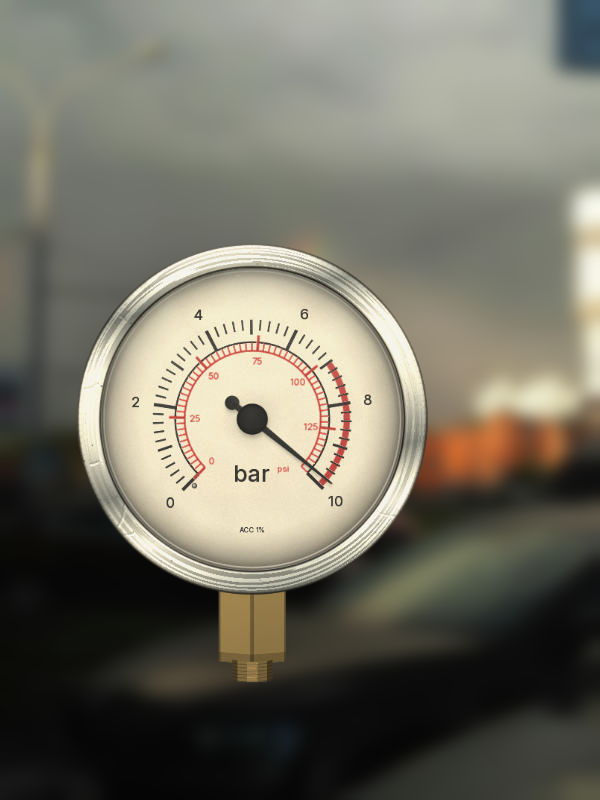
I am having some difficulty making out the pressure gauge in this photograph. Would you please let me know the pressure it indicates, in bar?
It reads 9.8 bar
